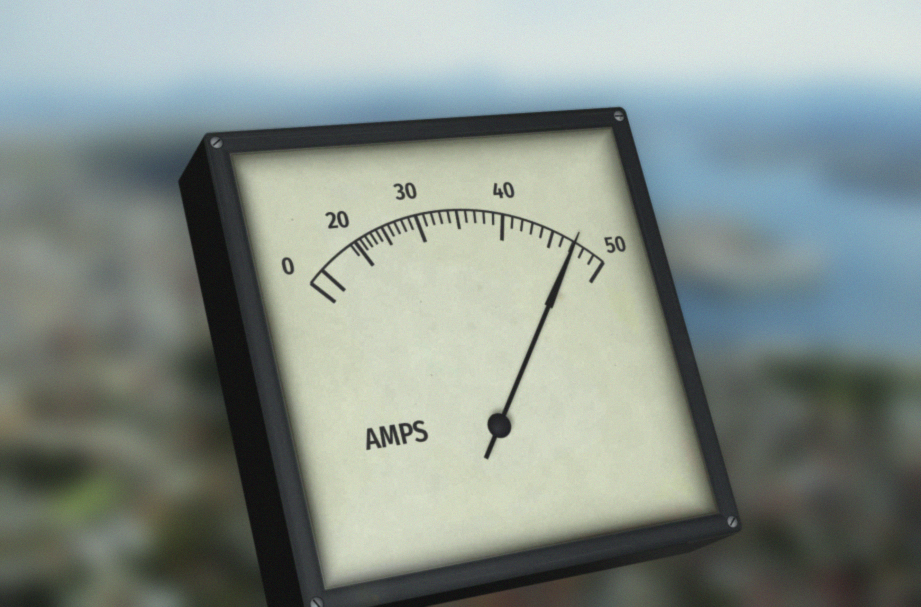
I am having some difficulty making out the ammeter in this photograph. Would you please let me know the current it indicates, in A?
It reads 47 A
